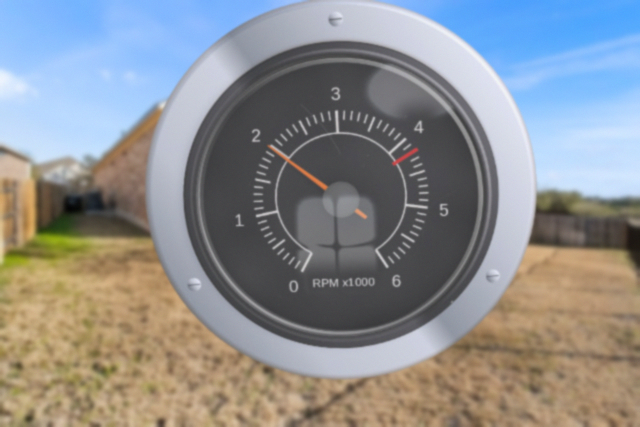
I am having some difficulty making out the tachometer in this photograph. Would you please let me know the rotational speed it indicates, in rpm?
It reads 2000 rpm
